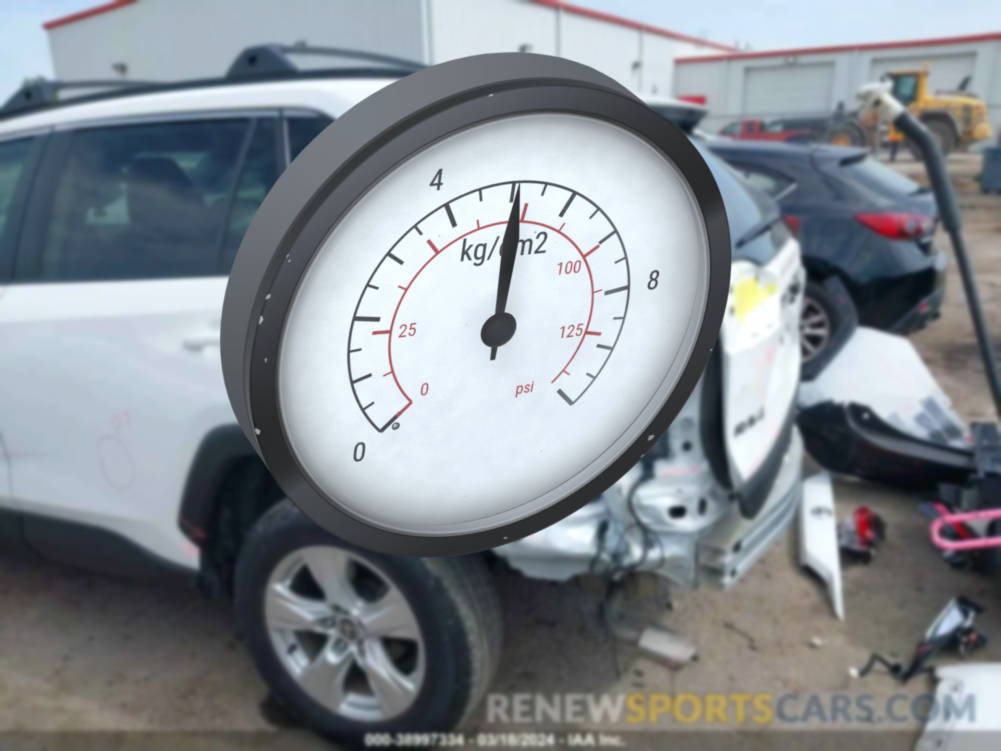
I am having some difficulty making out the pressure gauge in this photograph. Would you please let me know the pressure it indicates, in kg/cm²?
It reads 5 kg/cm²
